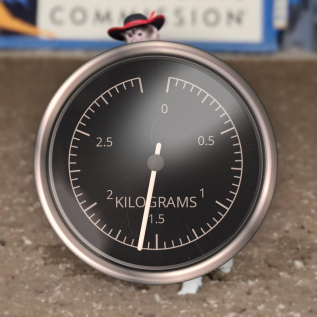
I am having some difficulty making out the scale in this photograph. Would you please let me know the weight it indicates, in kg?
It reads 1.6 kg
